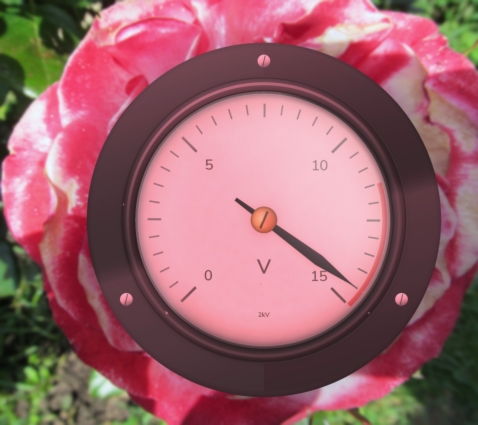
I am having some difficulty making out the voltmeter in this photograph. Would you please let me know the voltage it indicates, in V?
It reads 14.5 V
